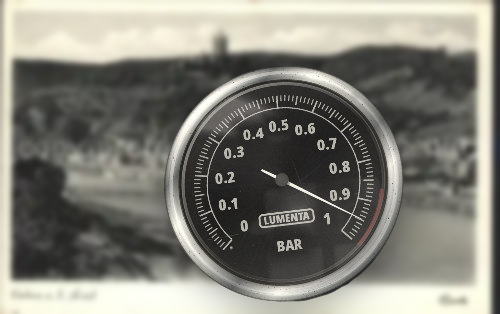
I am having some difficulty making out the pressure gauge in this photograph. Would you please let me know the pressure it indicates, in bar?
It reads 0.95 bar
